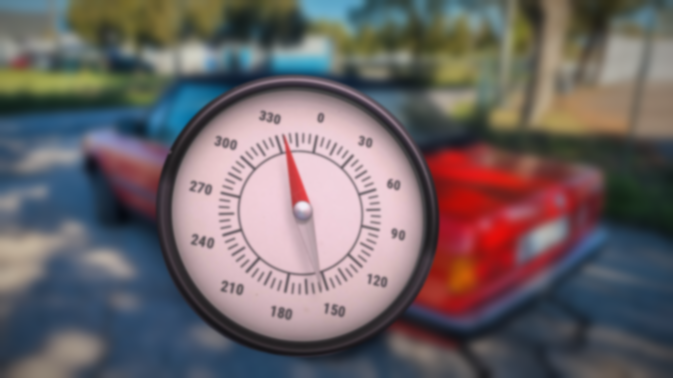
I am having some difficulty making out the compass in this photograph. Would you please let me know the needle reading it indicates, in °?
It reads 335 °
